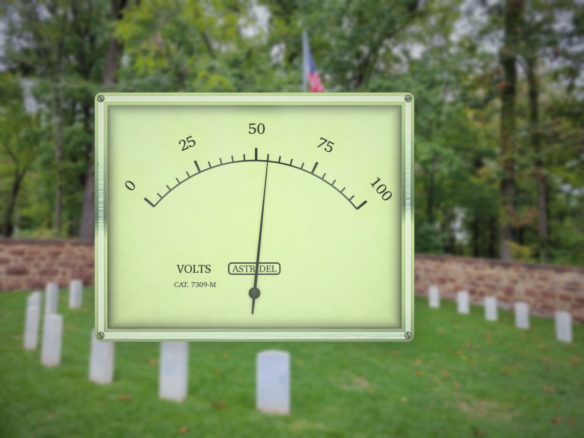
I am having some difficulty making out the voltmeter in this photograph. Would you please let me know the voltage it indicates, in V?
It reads 55 V
